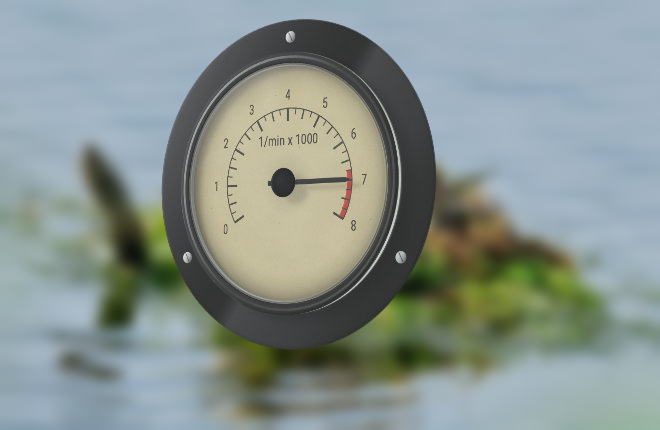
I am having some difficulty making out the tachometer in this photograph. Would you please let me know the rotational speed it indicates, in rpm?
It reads 7000 rpm
